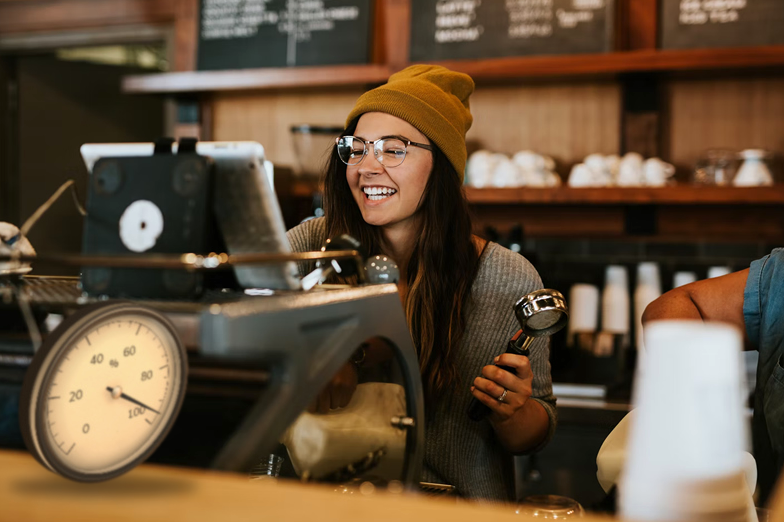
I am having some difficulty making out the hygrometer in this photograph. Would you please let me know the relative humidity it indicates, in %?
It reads 96 %
